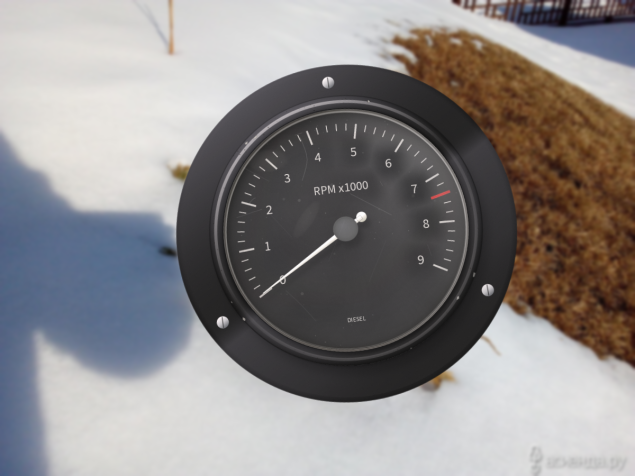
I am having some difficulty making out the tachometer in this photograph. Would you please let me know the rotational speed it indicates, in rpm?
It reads 0 rpm
